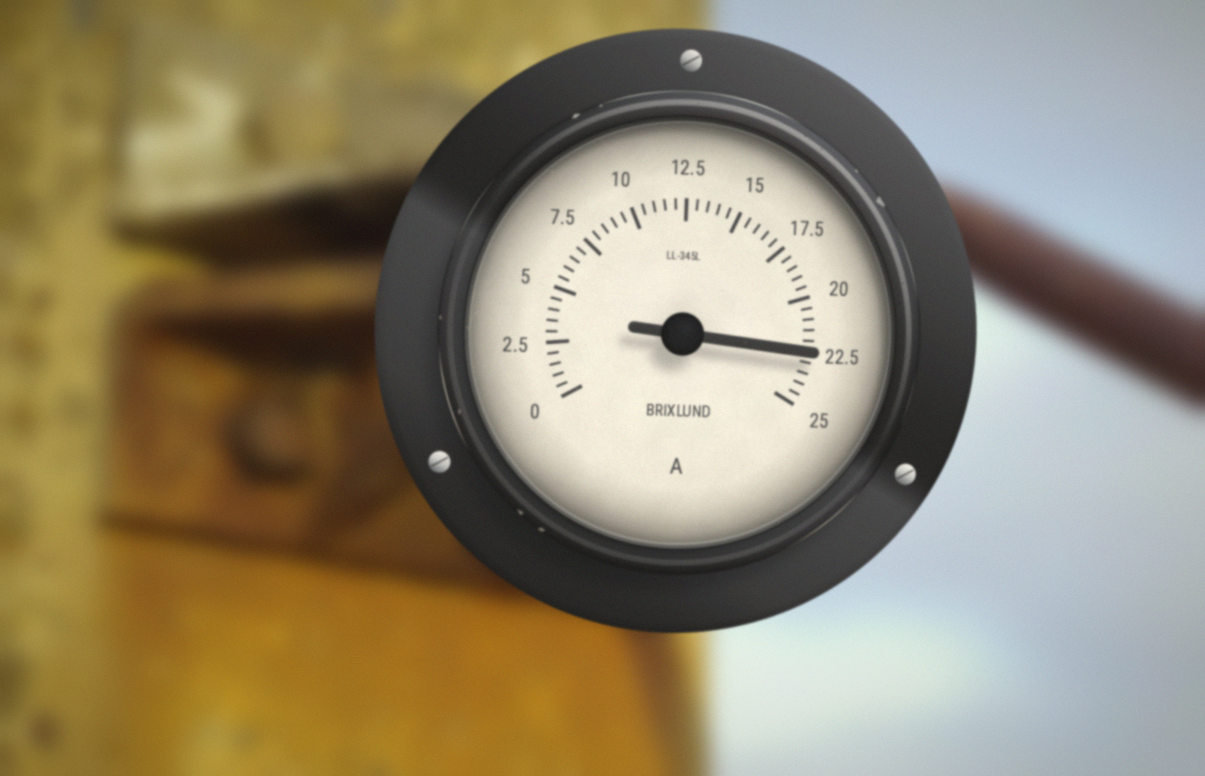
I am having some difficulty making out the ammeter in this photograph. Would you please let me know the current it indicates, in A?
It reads 22.5 A
